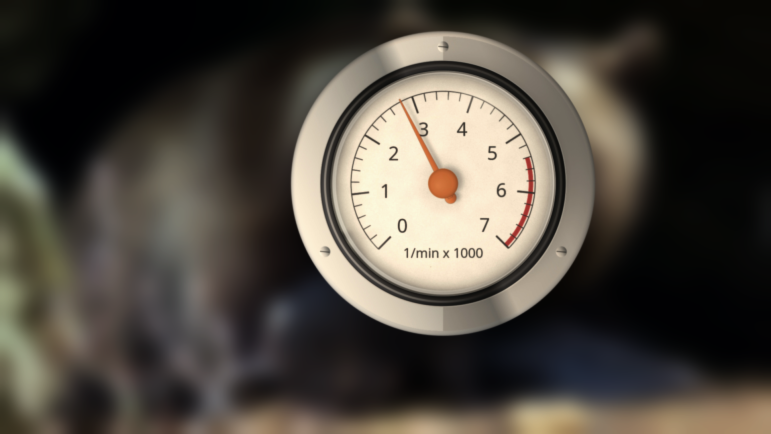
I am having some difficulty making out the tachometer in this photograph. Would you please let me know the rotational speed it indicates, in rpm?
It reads 2800 rpm
